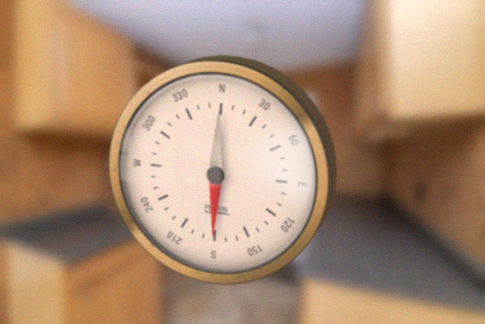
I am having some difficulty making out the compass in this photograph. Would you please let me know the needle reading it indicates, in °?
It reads 180 °
